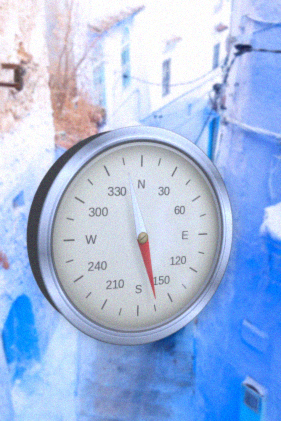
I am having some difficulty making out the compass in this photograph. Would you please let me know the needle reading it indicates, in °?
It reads 165 °
